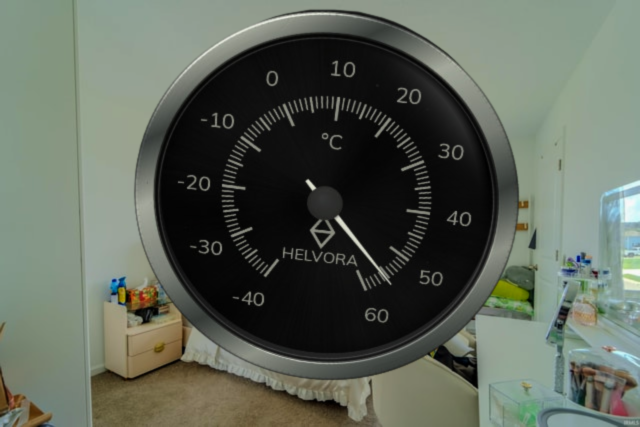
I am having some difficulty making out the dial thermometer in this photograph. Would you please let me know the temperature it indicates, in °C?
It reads 55 °C
